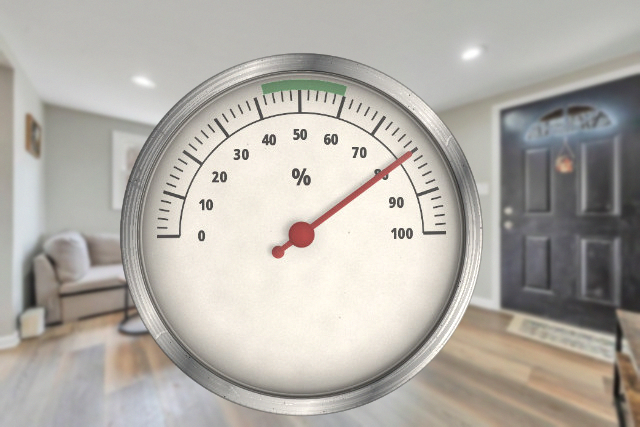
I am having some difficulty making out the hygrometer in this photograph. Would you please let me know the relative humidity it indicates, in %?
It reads 80 %
